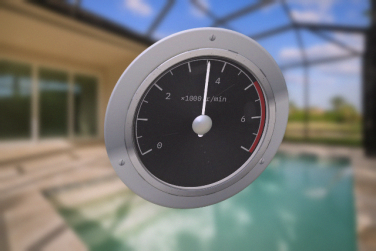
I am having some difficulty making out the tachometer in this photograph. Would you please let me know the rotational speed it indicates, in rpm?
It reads 3500 rpm
